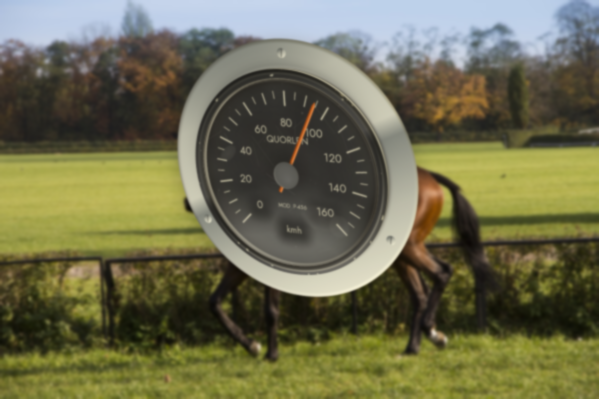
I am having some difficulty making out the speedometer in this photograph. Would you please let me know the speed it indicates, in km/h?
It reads 95 km/h
